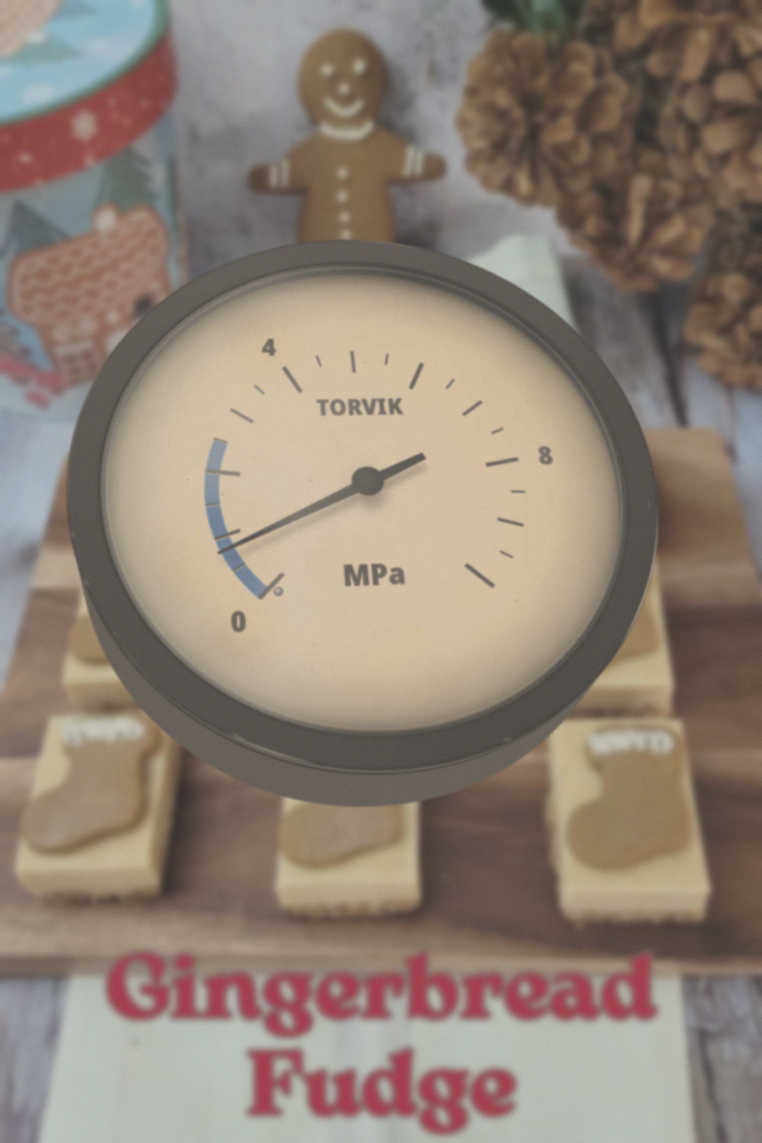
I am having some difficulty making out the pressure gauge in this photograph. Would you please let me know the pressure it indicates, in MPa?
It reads 0.75 MPa
